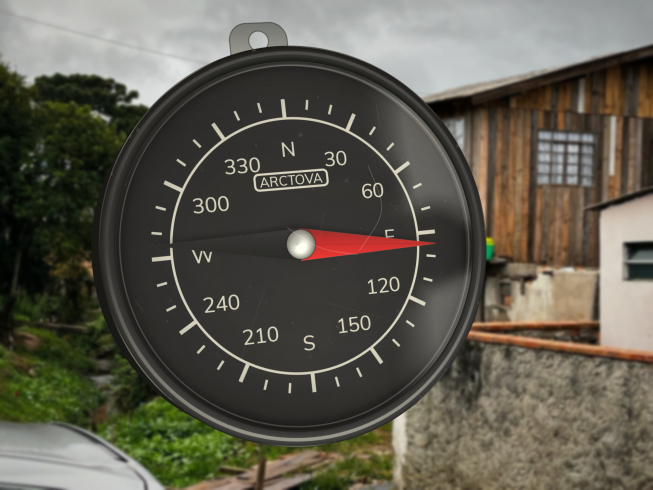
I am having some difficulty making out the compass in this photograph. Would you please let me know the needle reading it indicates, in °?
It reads 95 °
